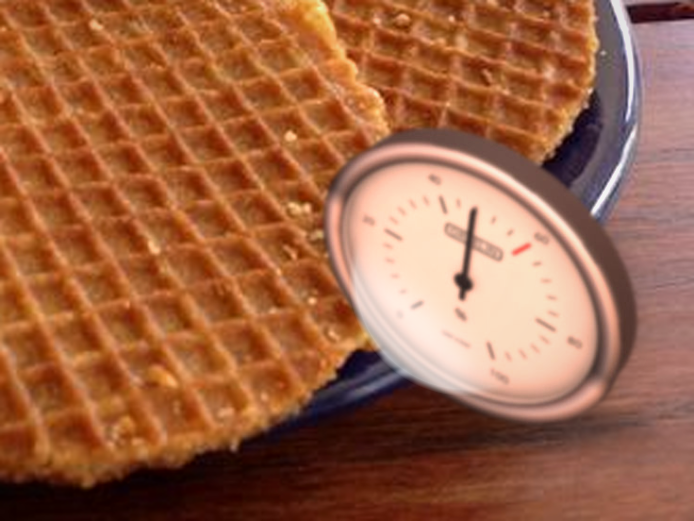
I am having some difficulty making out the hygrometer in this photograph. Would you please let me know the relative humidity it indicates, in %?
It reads 48 %
